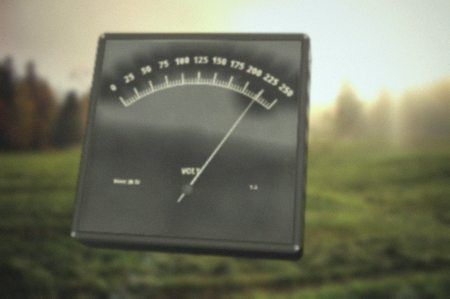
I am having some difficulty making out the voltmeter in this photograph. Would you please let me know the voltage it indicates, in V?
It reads 225 V
